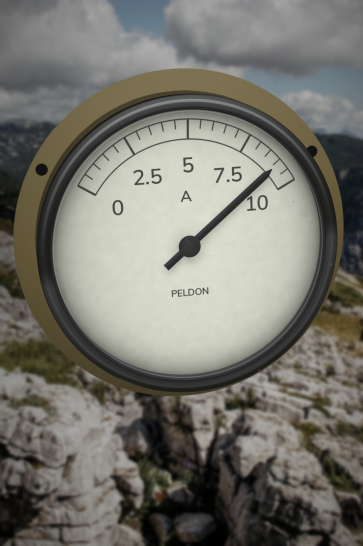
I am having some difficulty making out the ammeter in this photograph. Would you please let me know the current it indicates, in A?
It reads 9 A
